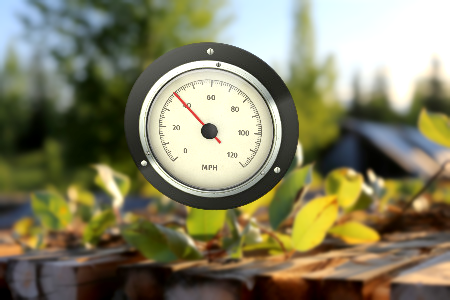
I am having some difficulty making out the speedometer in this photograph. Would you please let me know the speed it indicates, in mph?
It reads 40 mph
